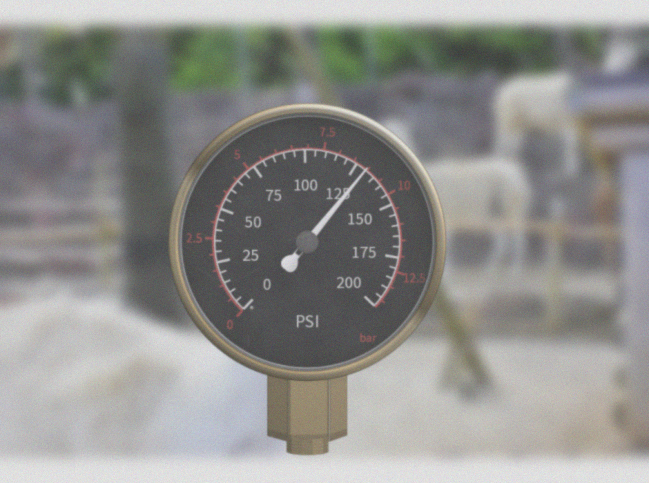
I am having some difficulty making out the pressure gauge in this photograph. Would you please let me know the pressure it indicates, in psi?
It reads 130 psi
